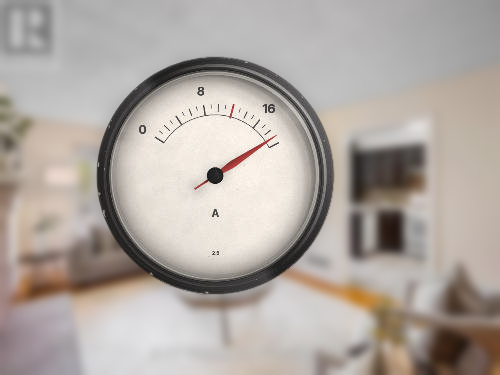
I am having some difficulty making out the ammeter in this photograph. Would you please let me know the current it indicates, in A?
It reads 19 A
